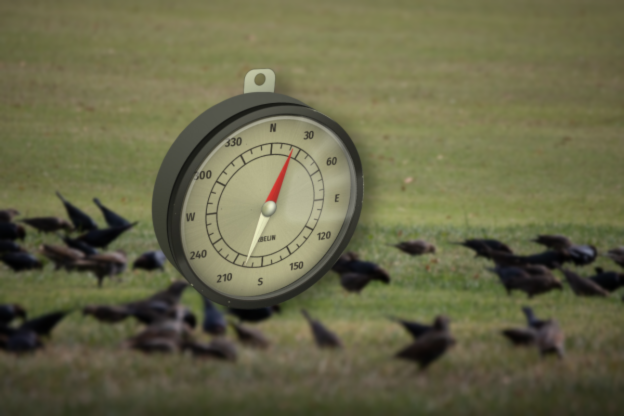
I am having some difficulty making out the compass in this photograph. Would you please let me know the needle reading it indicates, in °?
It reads 20 °
